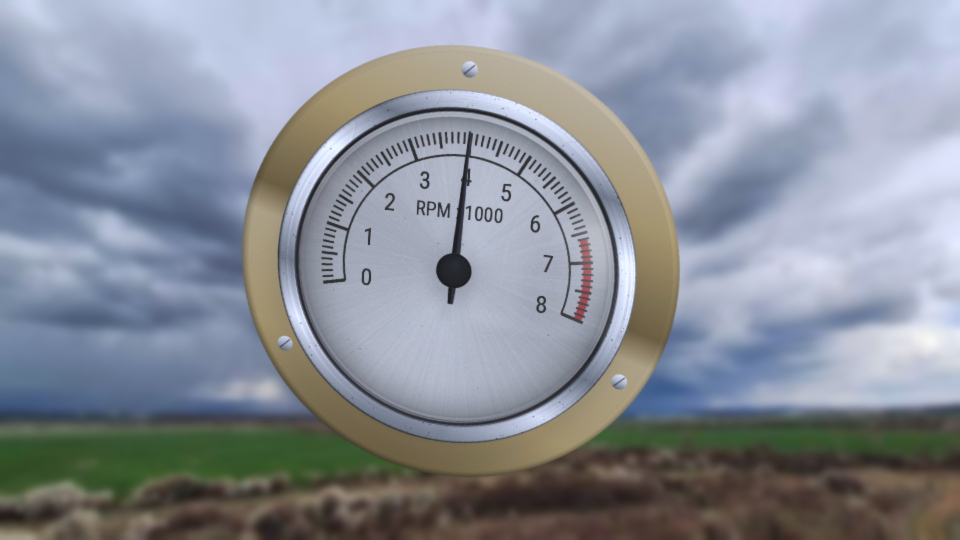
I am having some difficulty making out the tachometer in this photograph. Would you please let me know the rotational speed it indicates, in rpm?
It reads 4000 rpm
